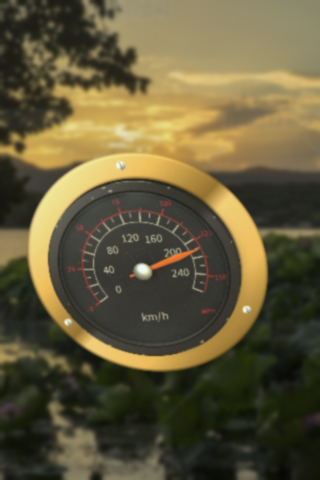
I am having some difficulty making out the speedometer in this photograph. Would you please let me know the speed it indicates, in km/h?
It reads 210 km/h
